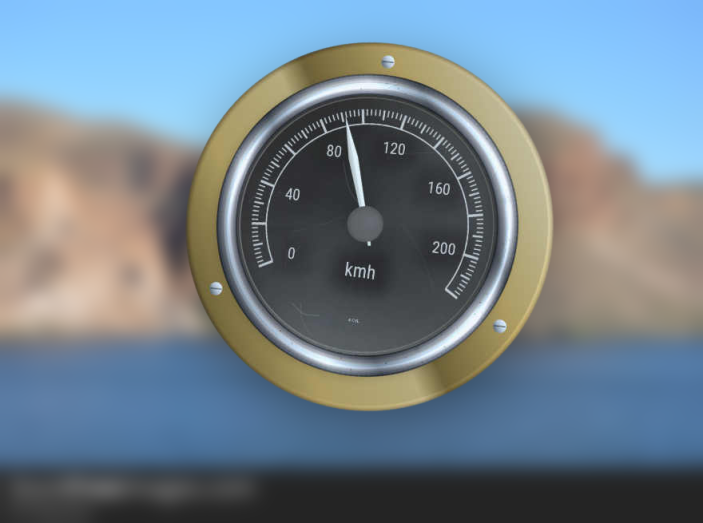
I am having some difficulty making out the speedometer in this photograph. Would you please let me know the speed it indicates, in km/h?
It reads 92 km/h
